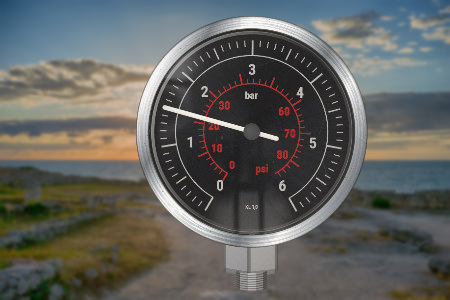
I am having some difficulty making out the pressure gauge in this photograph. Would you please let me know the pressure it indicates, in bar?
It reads 1.5 bar
